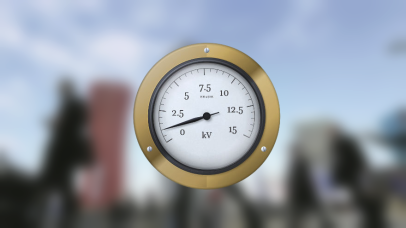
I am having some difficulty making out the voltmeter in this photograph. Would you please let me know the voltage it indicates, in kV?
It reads 1 kV
